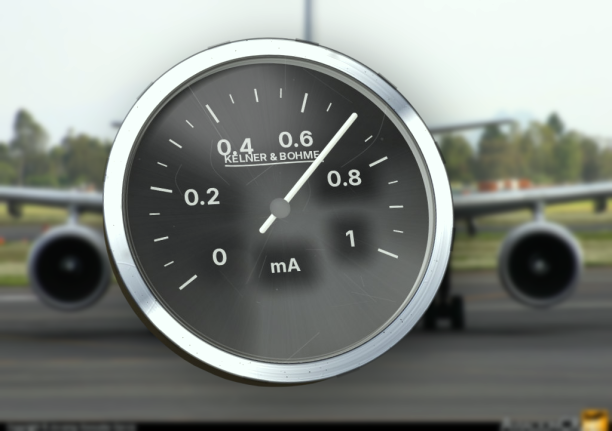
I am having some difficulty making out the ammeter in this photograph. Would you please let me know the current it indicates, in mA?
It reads 0.7 mA
